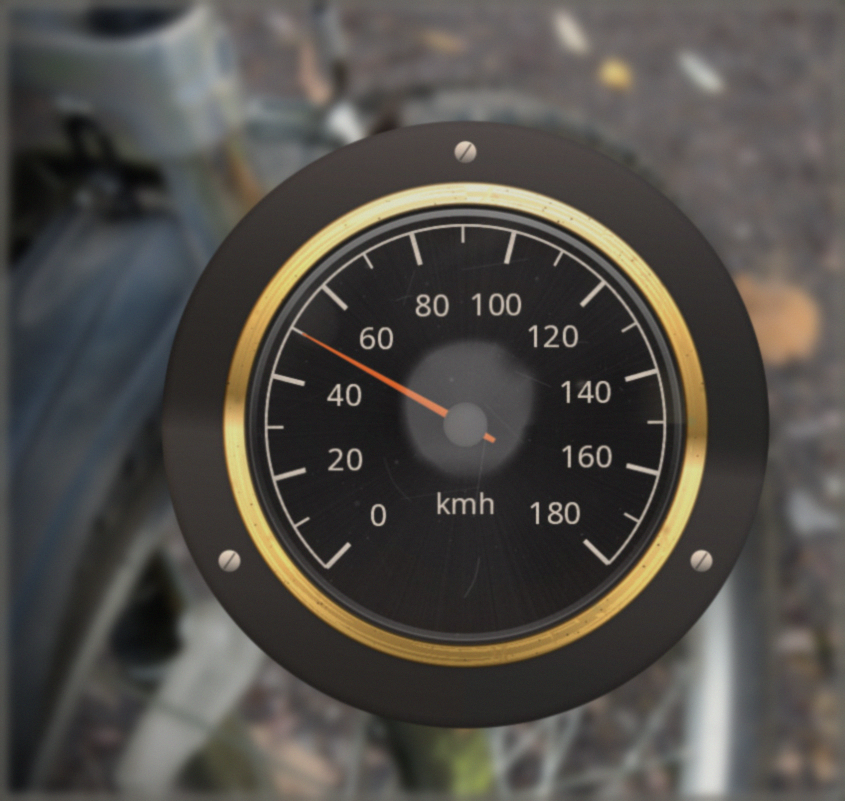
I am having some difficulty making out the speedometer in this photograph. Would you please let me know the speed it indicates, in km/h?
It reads 50 km/h
